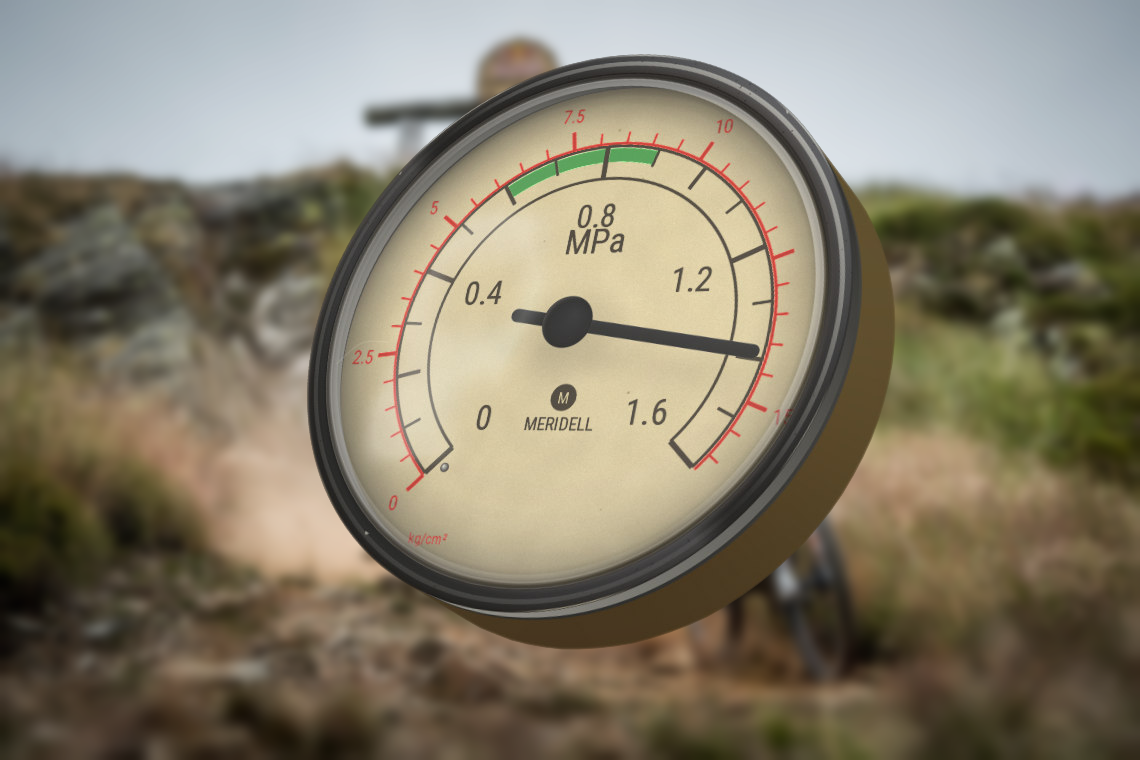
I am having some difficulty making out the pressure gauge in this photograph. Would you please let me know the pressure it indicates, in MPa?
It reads 1.4 MPa
